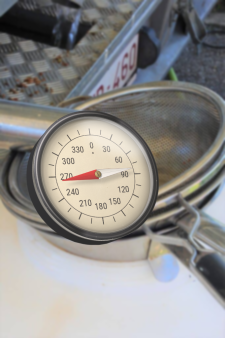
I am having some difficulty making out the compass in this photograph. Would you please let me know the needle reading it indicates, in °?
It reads 262.5 °
